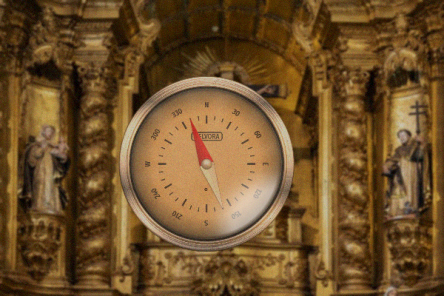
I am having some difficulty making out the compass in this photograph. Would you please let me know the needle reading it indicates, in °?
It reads 340 °
